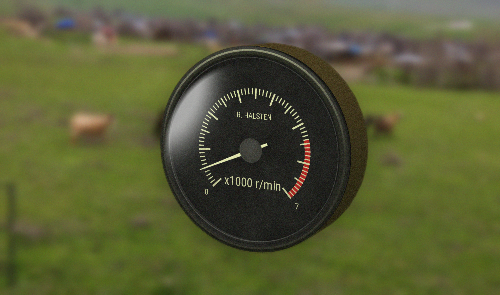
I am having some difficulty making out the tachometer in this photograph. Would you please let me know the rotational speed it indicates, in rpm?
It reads 500 rpm
